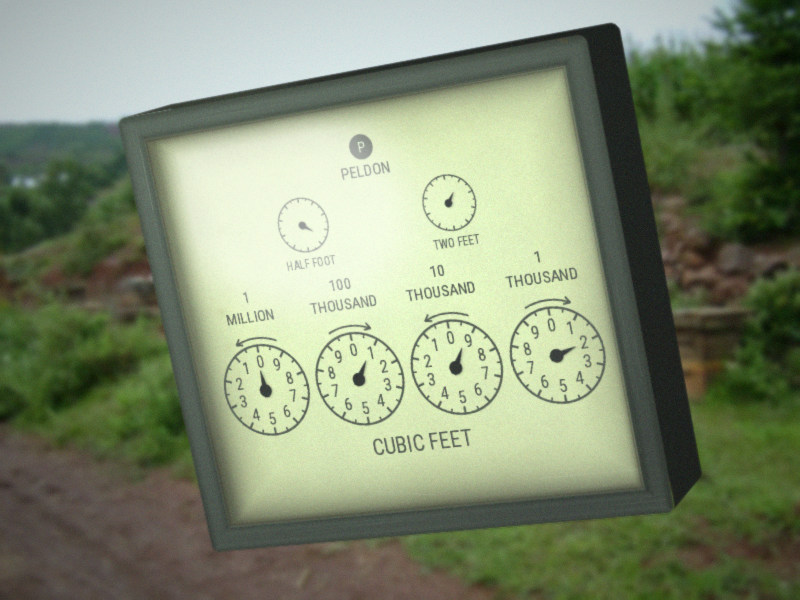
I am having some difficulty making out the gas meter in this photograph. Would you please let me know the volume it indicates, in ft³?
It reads 9200 ft³
